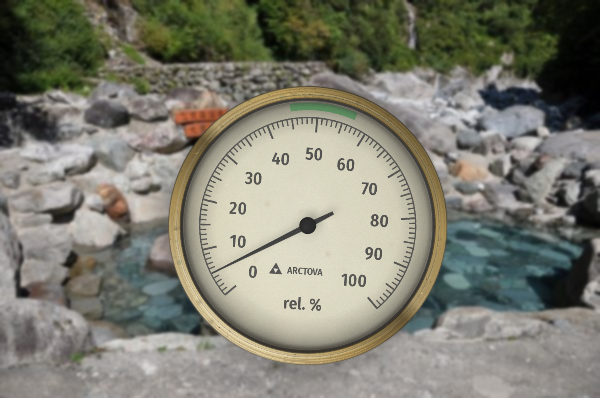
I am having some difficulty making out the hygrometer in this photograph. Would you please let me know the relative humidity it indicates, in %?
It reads 5 %
